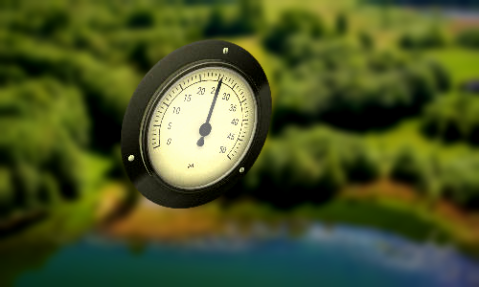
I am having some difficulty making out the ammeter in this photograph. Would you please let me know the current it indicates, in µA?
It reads 25 µA
